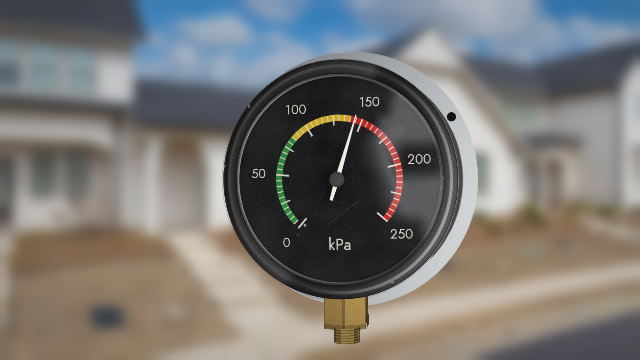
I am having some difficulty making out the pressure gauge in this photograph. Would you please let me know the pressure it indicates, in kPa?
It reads 145 kPa
